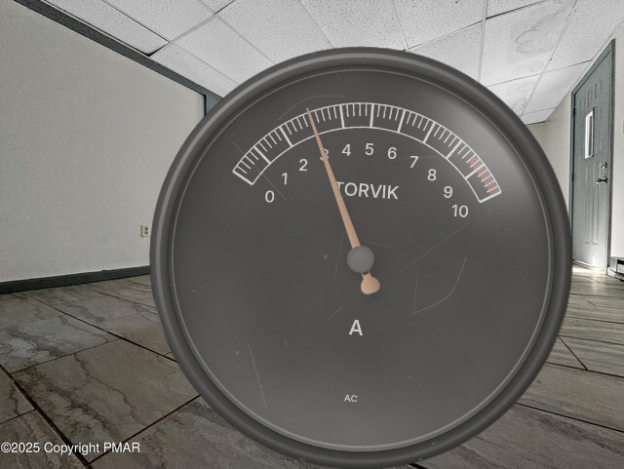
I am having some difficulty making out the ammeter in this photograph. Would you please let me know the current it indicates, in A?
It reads 3 A
